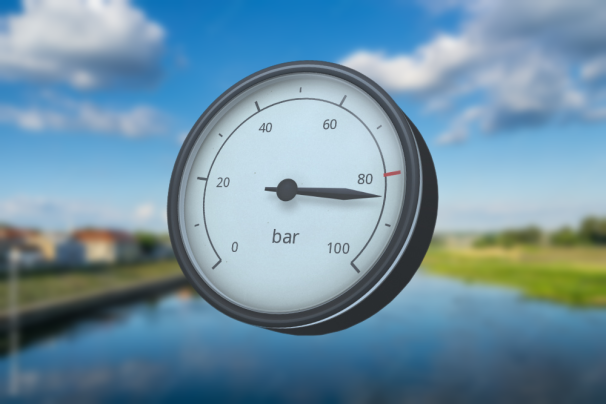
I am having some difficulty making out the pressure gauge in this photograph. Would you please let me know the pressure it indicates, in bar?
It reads 85 bar
